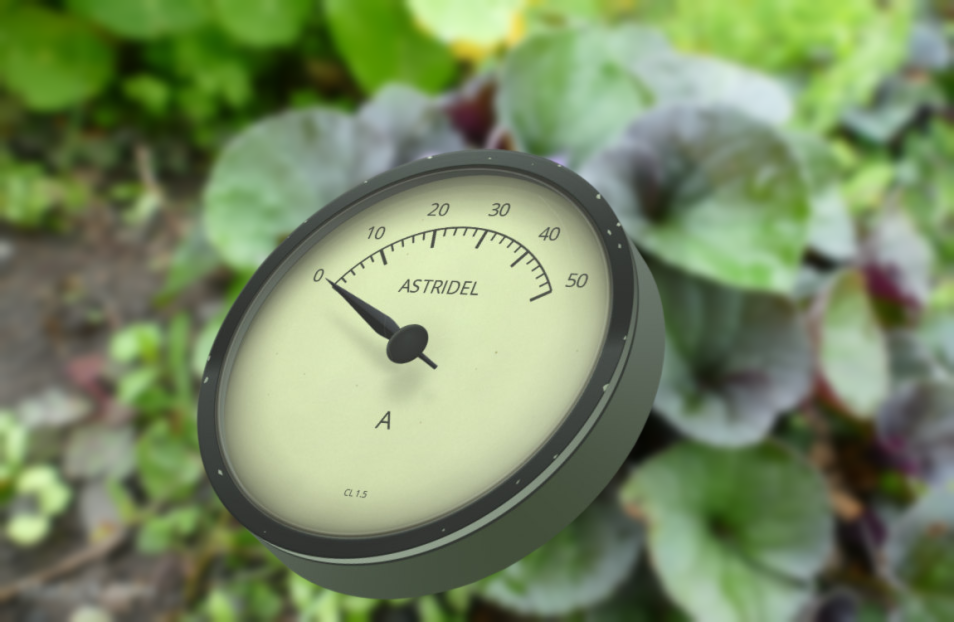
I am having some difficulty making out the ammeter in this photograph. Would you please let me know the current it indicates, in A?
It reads 0 A
